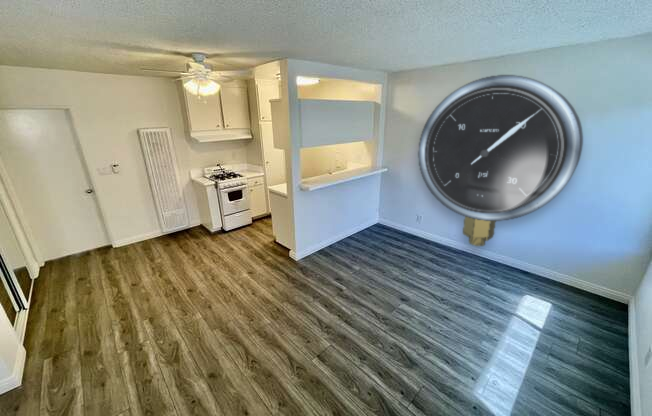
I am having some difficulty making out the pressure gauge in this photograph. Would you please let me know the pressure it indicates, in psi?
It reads 20 psi
